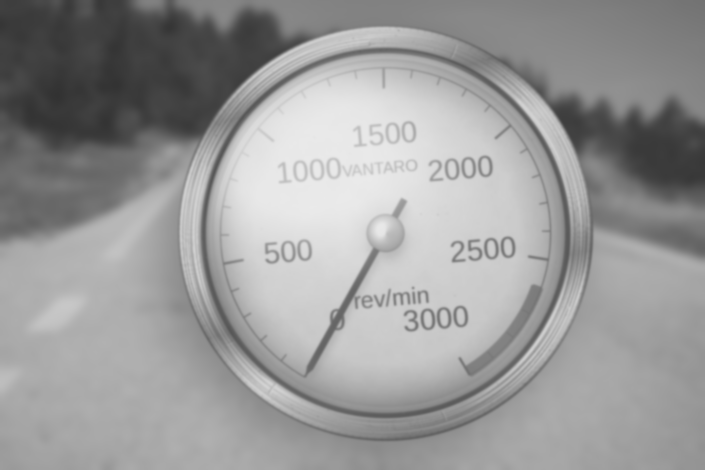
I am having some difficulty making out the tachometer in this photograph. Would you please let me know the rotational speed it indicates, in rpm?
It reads 0 rpm
